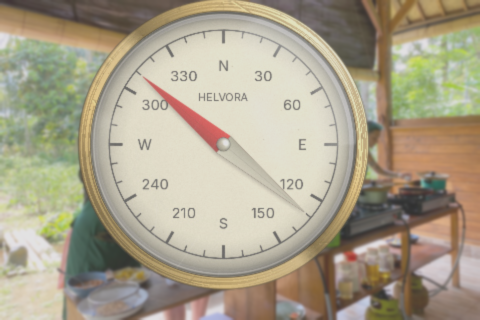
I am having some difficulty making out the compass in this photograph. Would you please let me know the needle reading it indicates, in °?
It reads 310 °
